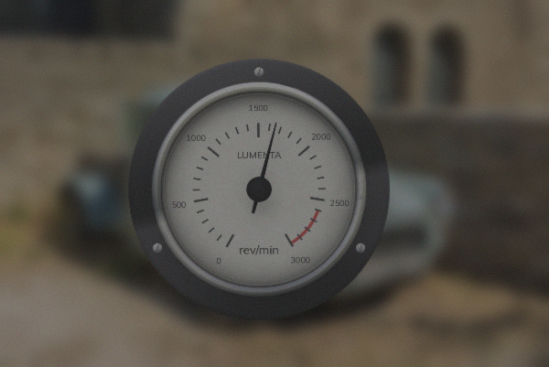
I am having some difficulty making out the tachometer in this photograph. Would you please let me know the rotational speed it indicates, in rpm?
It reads 1650 rpm
